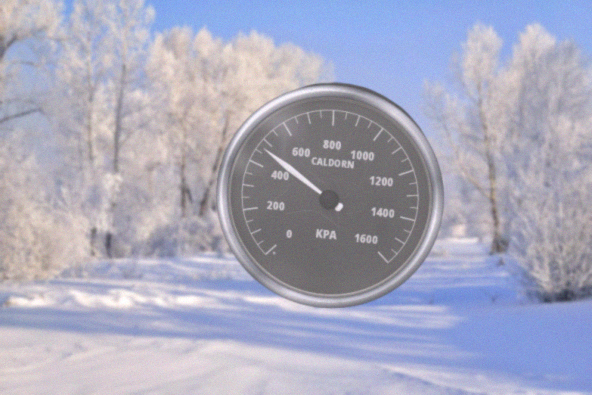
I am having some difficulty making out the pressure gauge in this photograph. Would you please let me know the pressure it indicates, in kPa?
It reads 475 kPa
